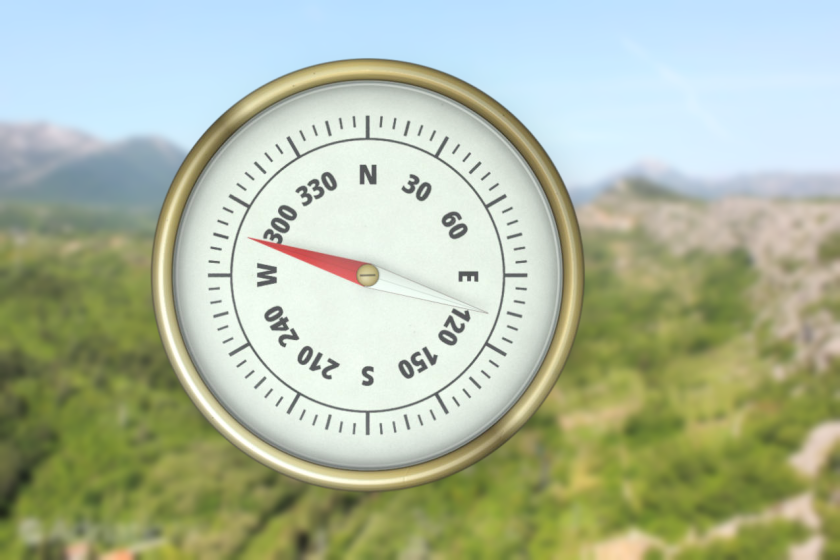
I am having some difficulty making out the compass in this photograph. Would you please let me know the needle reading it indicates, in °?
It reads 287.5 °
